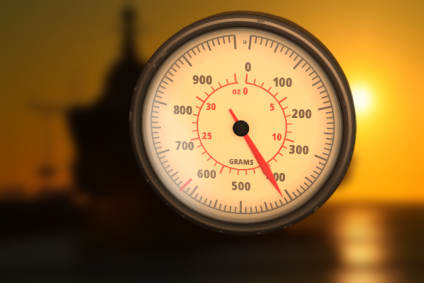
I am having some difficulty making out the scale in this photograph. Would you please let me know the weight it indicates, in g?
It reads 410 g
